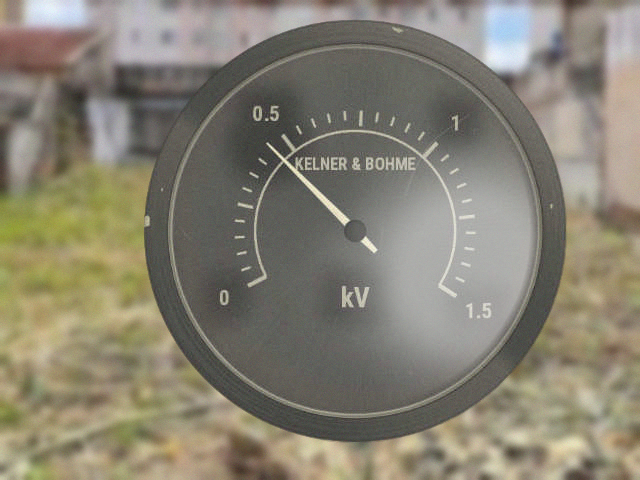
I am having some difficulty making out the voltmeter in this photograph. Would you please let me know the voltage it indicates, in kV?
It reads 0.45 kV
